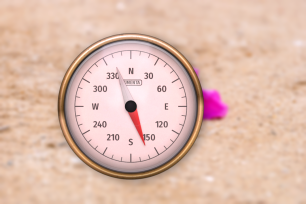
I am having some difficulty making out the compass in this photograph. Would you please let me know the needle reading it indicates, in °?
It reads 160 °
